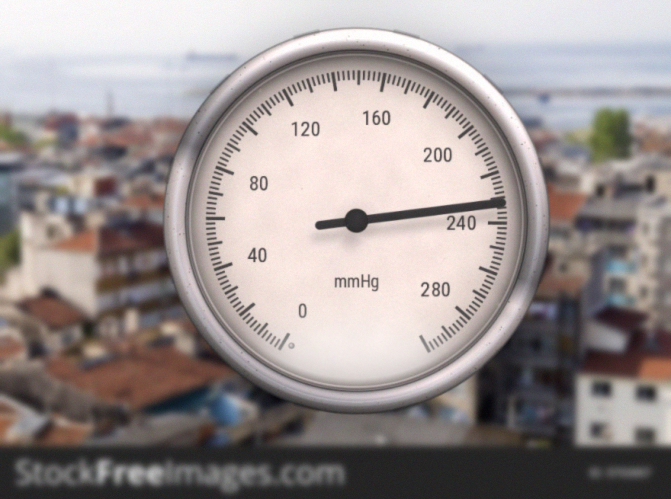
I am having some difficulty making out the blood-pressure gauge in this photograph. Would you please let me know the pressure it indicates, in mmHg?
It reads 232 mmHg
